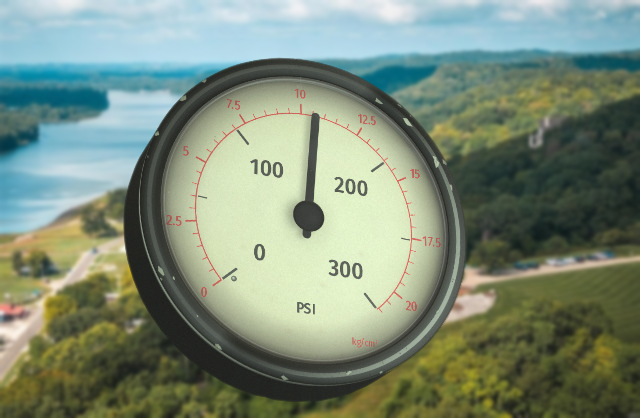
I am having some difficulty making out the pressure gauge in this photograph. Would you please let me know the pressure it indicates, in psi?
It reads 150 psi
